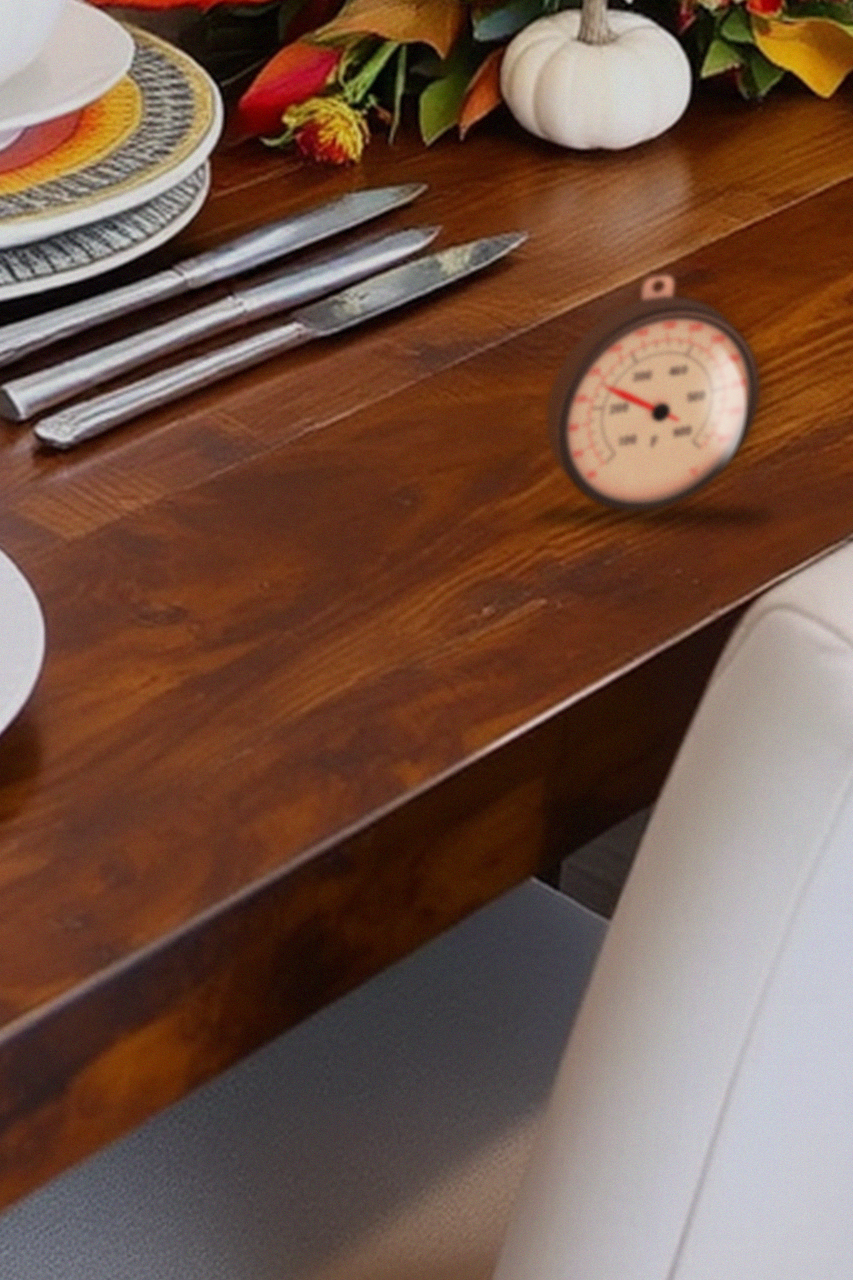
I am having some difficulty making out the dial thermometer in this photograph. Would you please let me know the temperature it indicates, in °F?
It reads 240 °F
